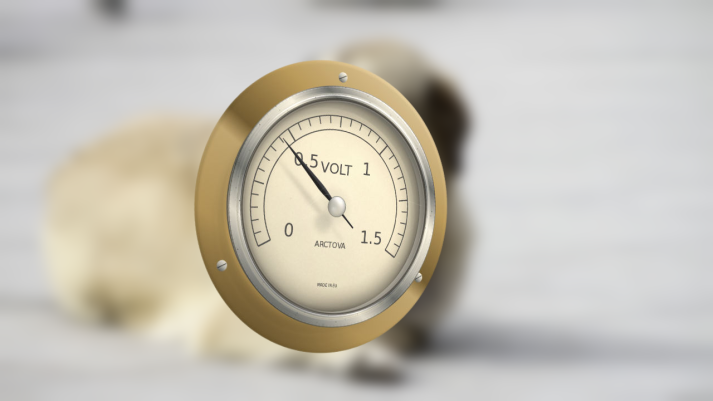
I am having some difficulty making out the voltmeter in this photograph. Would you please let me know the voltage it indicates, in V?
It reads 0.45 V
